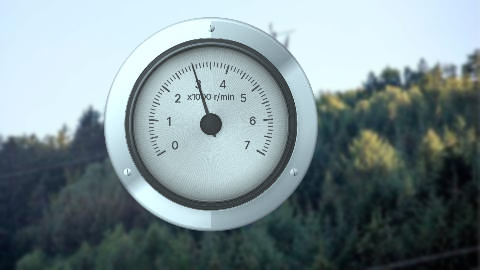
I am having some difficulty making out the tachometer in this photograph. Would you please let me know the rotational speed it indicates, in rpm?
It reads 3000 rpm
